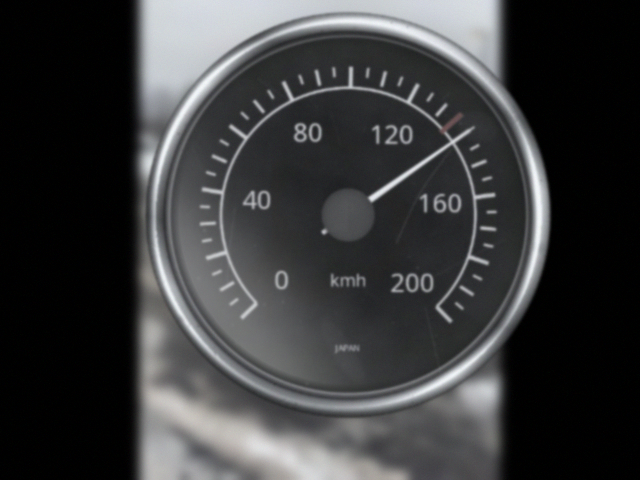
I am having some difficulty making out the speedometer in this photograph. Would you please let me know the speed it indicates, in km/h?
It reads 140 km/h
